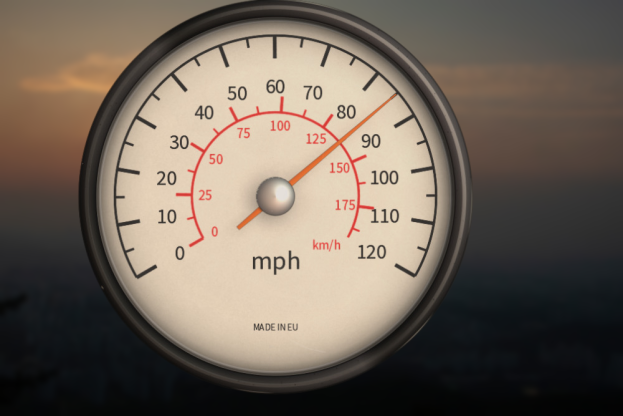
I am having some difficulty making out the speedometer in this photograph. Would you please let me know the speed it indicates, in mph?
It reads 85 mph
